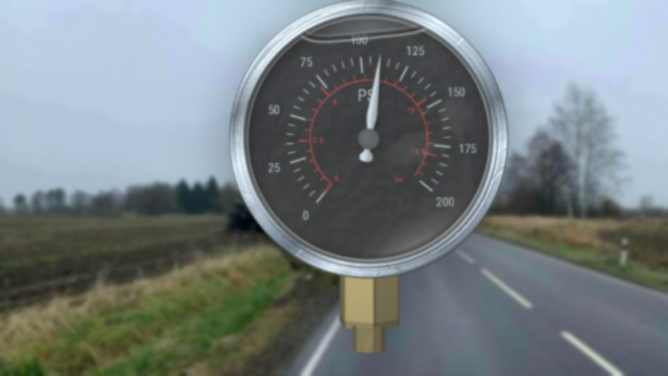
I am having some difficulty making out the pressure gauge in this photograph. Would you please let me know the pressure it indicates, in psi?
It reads 110 psi
